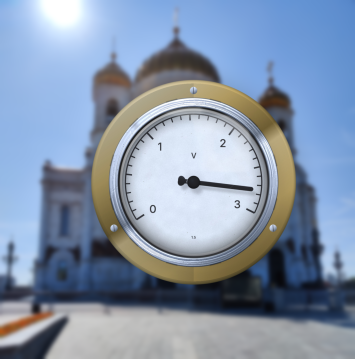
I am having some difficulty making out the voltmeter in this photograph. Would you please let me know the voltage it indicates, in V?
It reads 2.75 V
